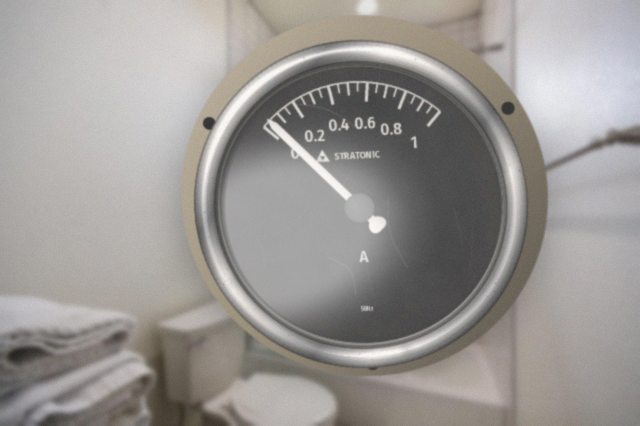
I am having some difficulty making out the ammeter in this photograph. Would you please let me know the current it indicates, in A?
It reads 0.05 A
